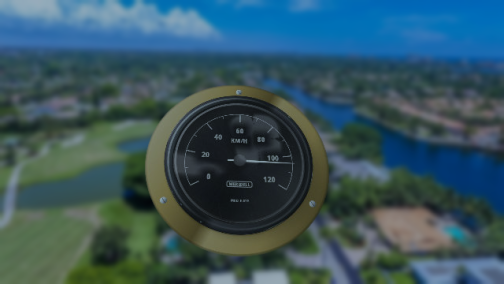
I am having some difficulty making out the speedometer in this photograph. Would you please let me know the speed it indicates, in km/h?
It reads 105 km/h
